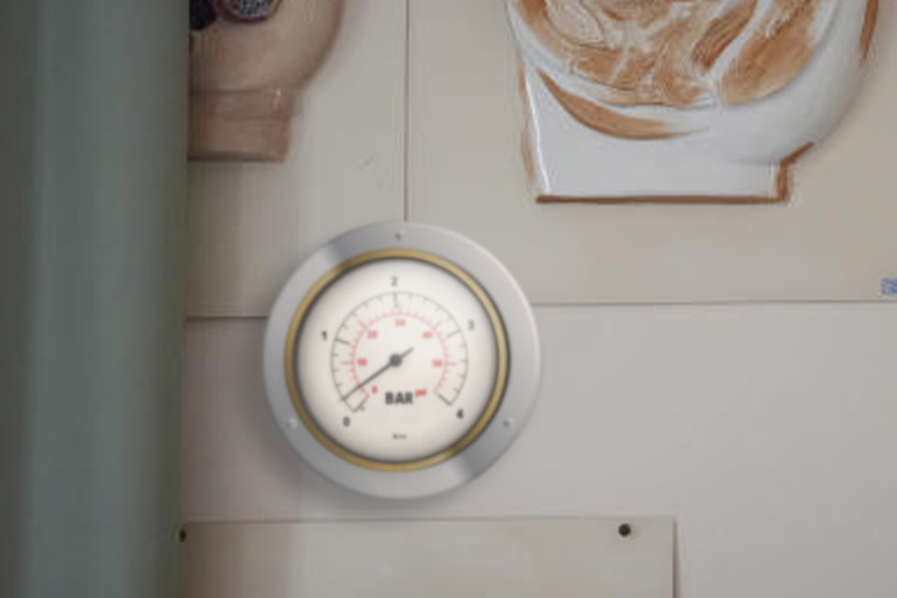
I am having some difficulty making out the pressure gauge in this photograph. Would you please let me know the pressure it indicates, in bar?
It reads 0.2 bar
